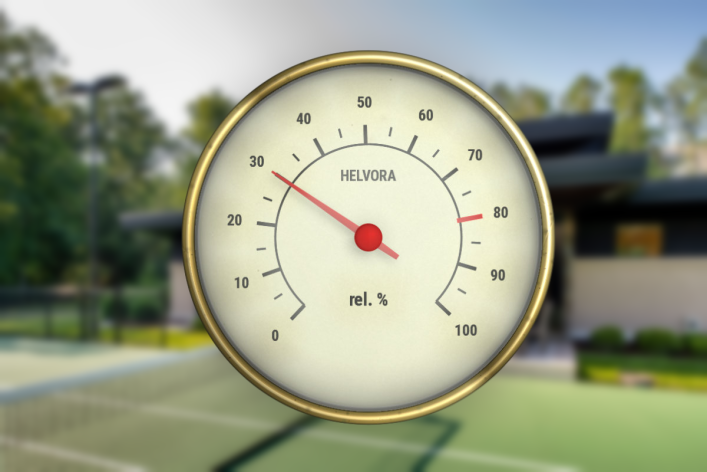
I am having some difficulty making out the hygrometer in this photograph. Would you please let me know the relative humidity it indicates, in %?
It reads 30 %
